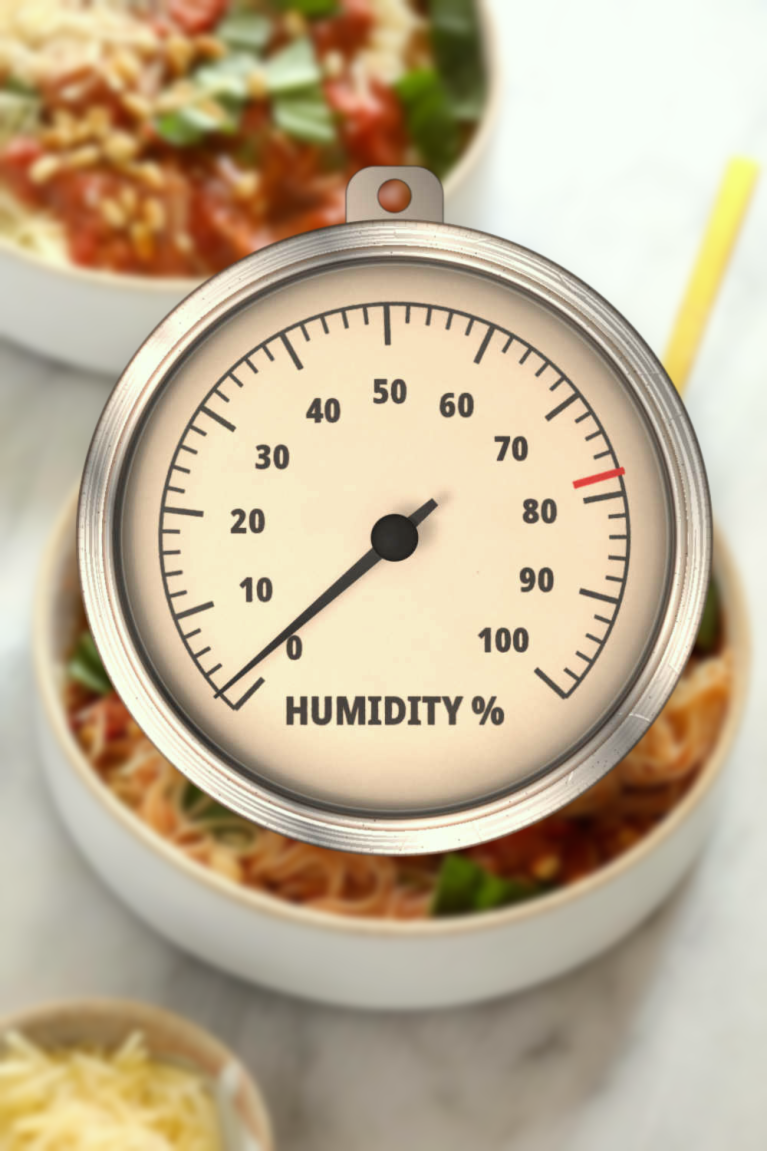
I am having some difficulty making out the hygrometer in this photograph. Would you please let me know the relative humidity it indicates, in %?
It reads 2 %
